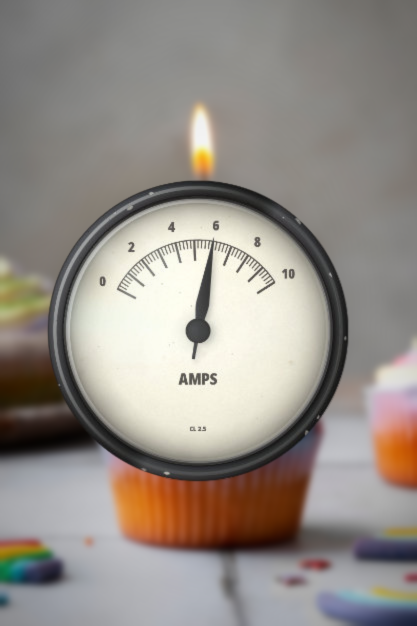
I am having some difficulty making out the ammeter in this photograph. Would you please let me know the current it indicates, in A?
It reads 6 A
